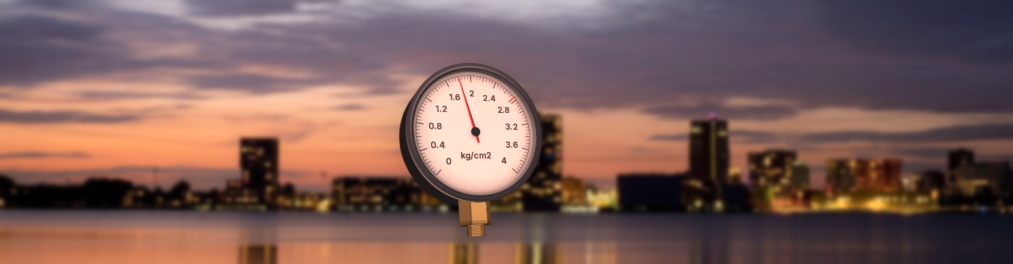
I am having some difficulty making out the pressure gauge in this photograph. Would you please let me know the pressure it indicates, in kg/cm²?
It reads 1.8 kg/cm²
